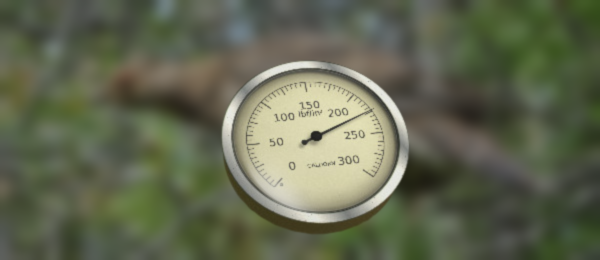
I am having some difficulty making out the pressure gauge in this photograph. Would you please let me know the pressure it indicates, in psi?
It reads 225 psi
